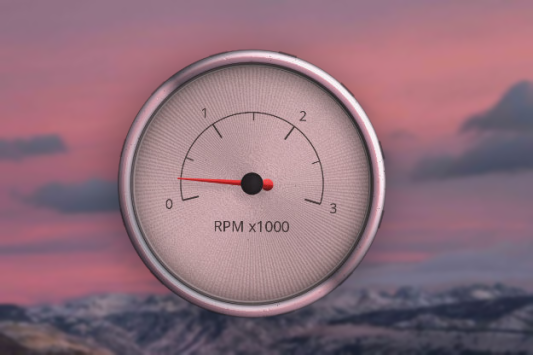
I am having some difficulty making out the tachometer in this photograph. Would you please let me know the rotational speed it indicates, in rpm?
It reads 250 rpm
